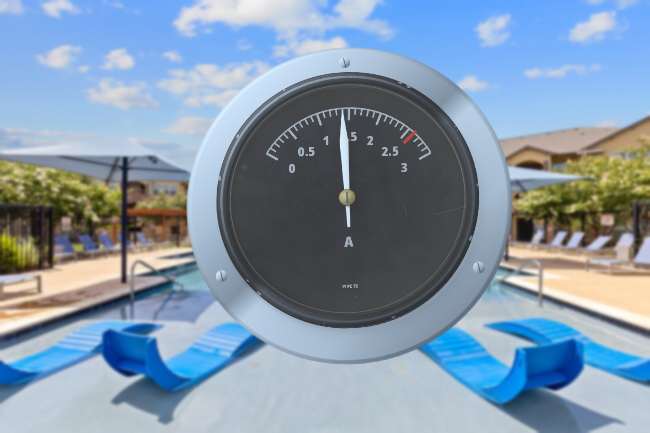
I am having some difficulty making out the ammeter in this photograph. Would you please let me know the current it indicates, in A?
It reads 1.4 A
